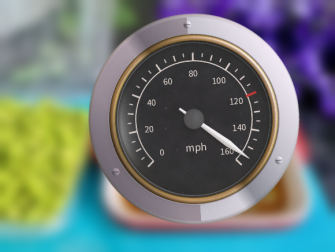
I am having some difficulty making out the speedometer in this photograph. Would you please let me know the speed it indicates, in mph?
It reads 155 mph
